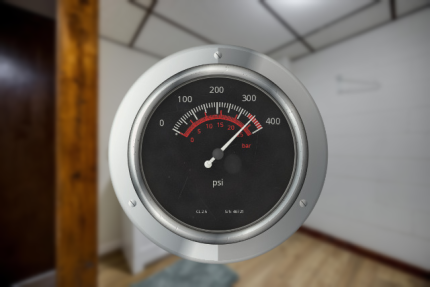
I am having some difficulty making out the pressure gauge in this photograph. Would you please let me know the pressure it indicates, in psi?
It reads 350 psi
